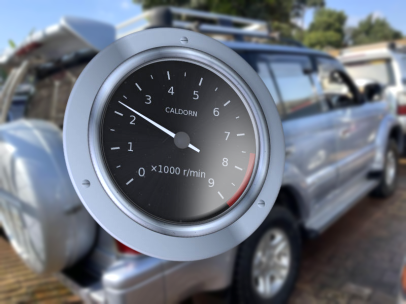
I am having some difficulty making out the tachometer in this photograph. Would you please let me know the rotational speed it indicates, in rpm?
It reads 2250 rpm
